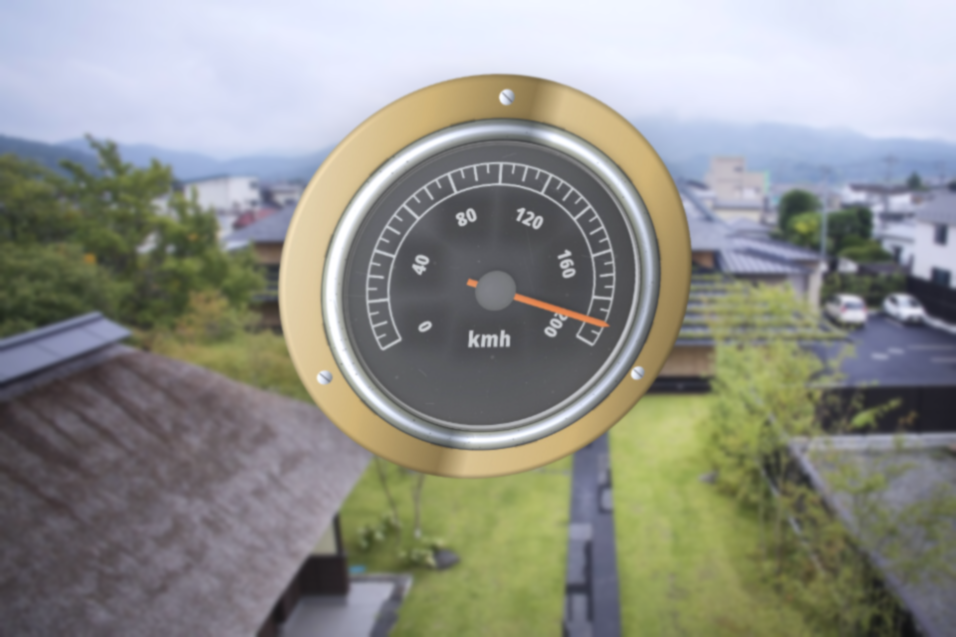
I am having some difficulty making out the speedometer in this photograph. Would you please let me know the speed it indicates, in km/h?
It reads 190 km/h
